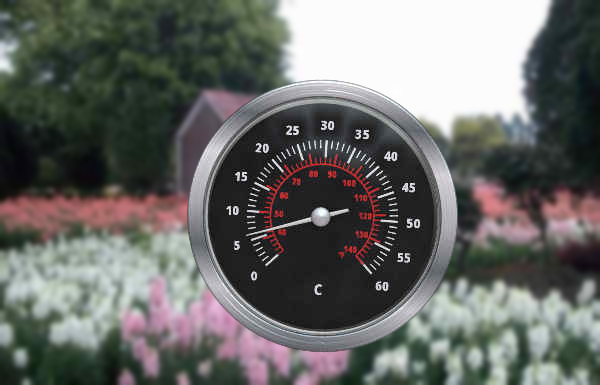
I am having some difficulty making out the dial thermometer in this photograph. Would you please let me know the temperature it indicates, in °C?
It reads 6 °C
